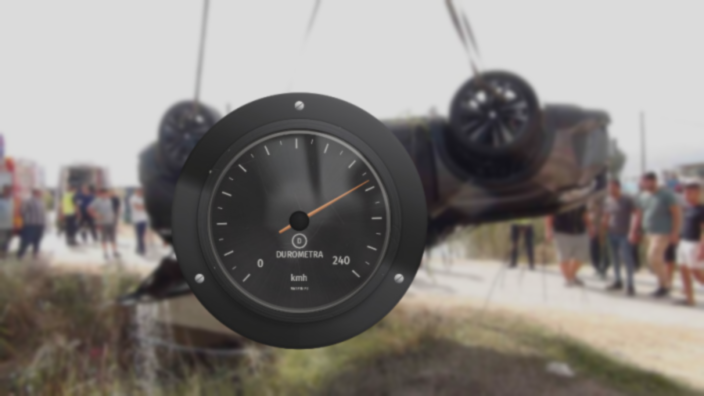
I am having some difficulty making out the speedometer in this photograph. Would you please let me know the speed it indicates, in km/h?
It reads 175 km/h
